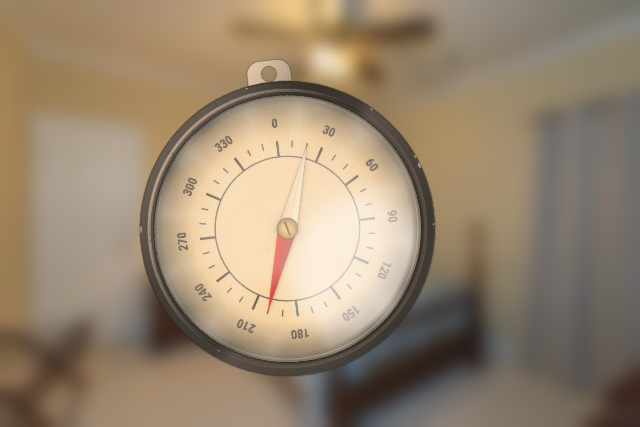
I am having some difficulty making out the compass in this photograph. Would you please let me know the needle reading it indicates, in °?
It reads 200 °
